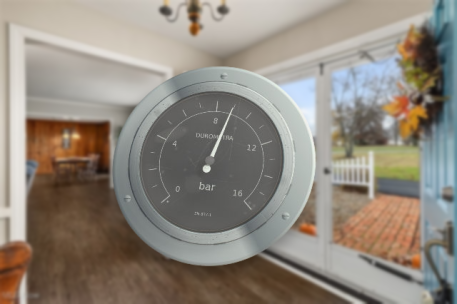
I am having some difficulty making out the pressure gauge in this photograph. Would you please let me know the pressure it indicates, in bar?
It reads 9 bar
